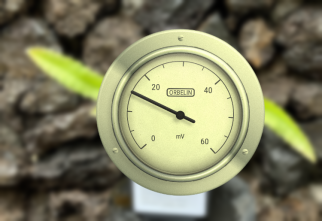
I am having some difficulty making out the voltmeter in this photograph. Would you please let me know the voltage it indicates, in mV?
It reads 15 mV
